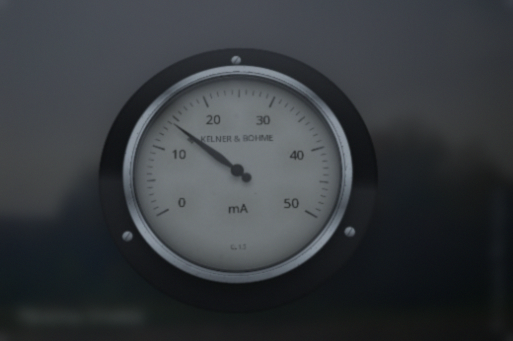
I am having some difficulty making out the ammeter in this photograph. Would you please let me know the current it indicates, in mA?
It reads 14 mA
